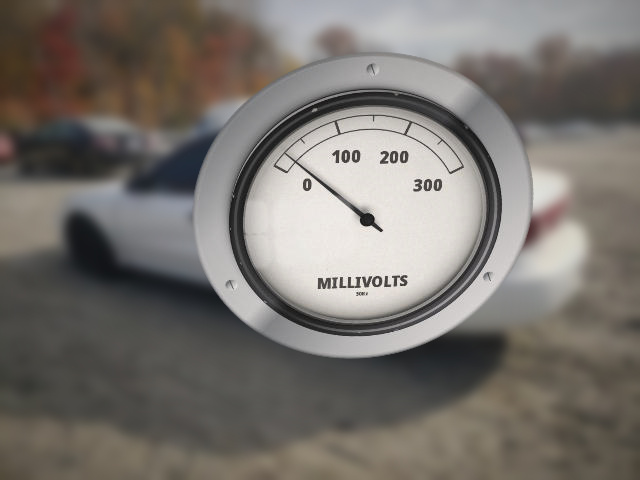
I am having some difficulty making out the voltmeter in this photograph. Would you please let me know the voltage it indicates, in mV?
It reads 25 mV
